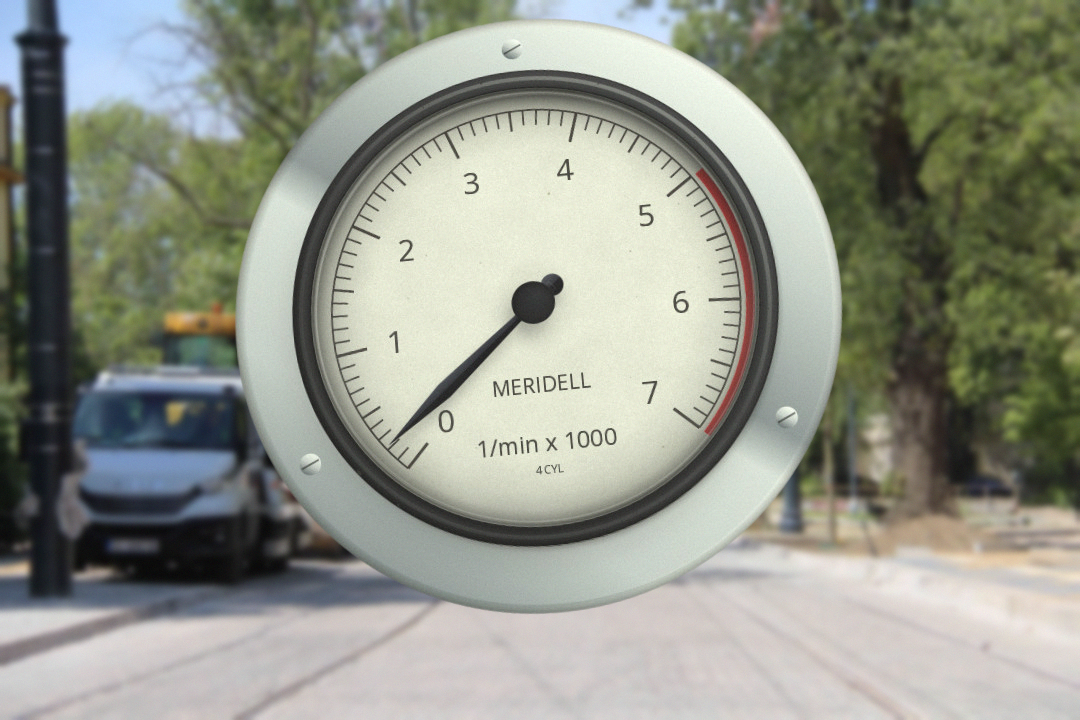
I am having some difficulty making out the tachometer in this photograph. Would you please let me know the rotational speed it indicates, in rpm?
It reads 200 rpm
